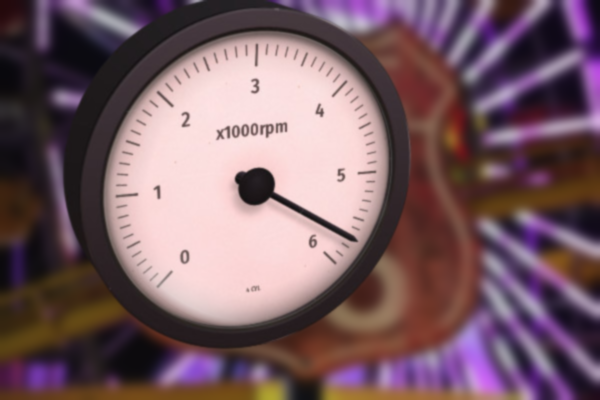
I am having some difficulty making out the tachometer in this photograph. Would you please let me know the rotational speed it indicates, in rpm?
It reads 5700 rpm
